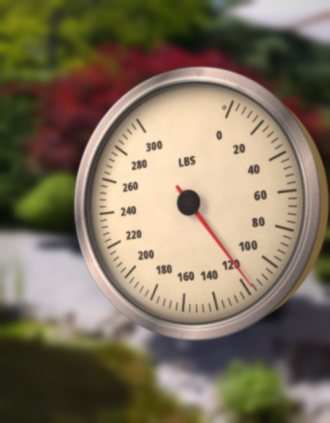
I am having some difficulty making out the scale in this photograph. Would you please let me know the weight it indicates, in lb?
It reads 116 lb
